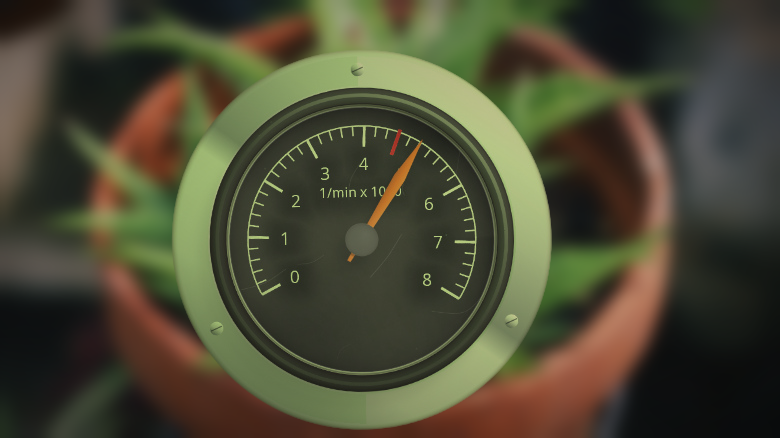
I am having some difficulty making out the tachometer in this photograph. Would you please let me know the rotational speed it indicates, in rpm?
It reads 5000 rpm
